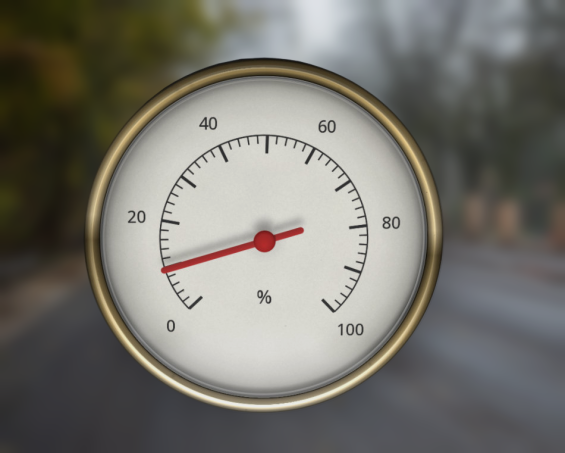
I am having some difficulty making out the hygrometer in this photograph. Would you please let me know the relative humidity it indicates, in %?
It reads 10 %
